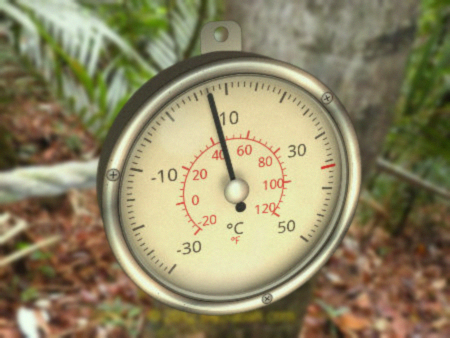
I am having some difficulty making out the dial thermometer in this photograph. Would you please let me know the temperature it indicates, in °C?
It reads 7 °C
